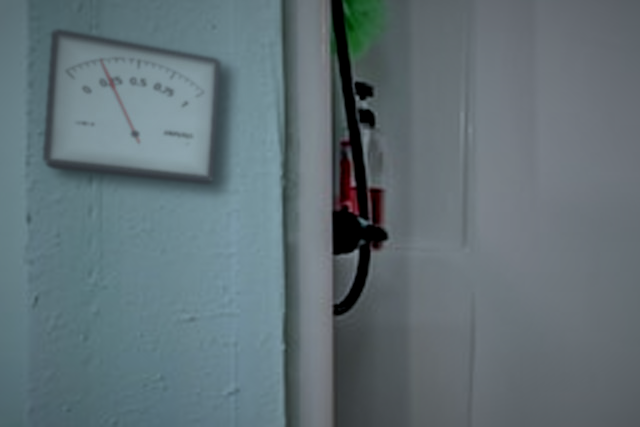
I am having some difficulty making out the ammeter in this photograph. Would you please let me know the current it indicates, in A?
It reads 0.25 A
